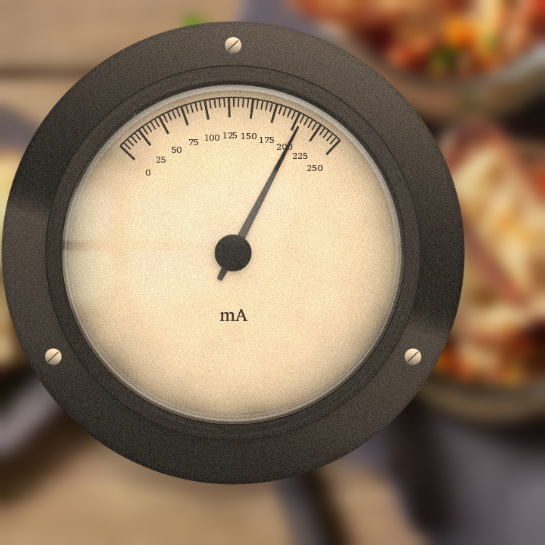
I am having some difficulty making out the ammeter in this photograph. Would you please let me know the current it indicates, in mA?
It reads 205 mA
